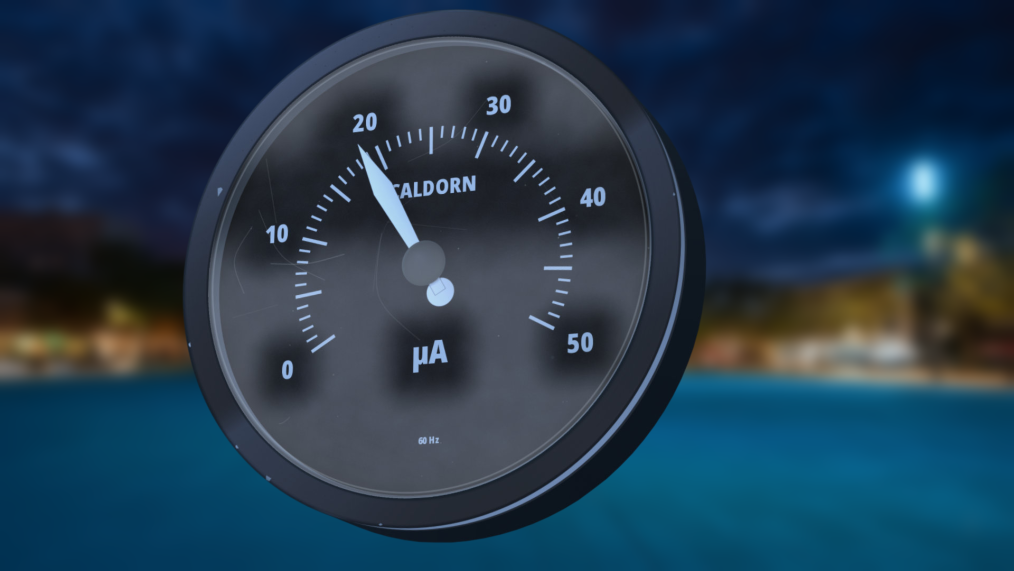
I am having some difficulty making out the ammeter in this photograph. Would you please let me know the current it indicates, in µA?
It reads 19 µA
